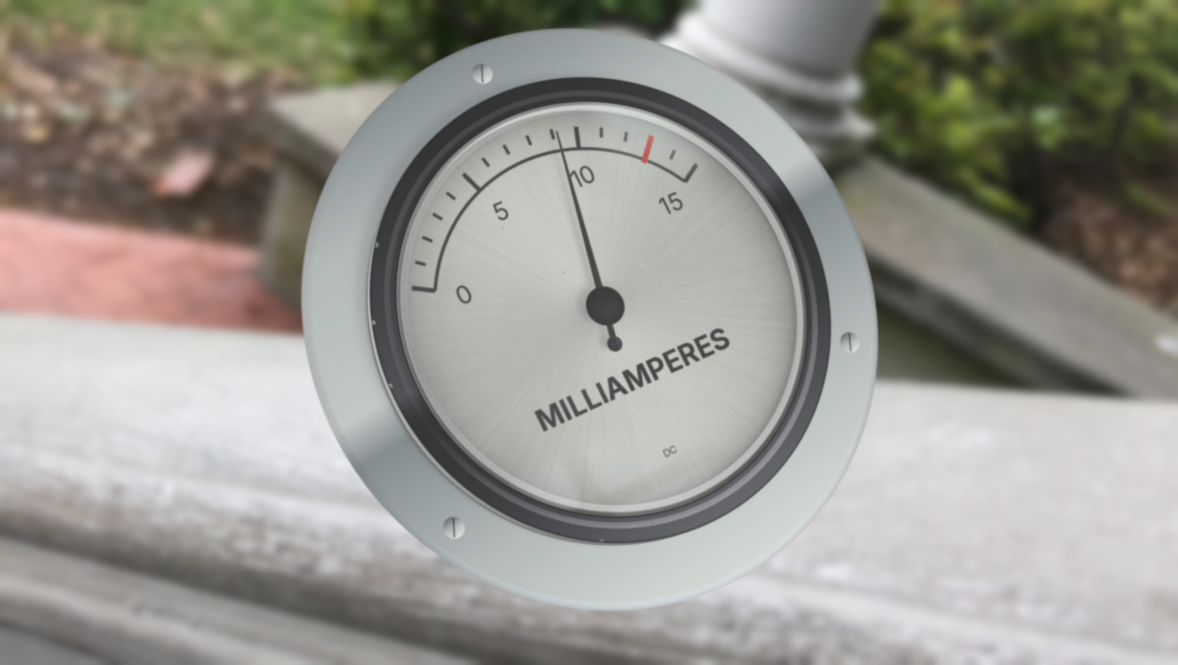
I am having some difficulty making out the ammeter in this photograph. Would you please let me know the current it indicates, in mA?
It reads 9 mA
